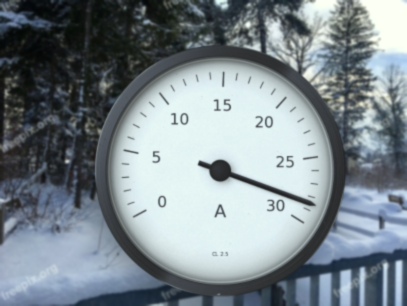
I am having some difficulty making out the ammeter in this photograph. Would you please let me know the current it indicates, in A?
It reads 28.5 A
